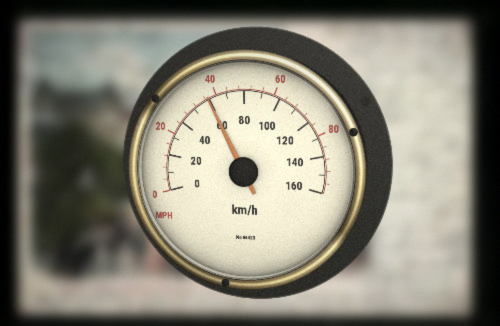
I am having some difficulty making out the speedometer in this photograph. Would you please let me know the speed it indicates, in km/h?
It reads 60 km/h
